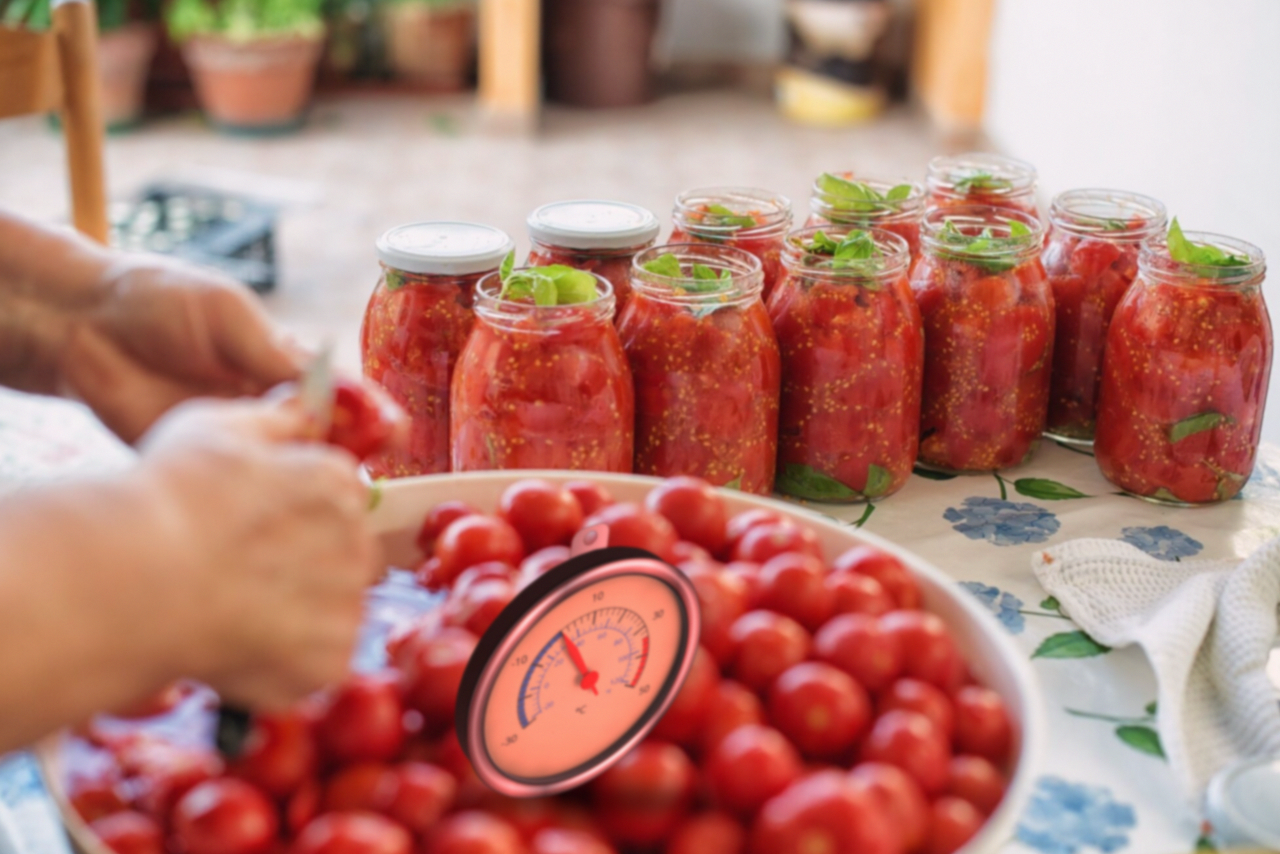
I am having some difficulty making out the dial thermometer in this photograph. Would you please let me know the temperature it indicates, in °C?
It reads 0 °C
